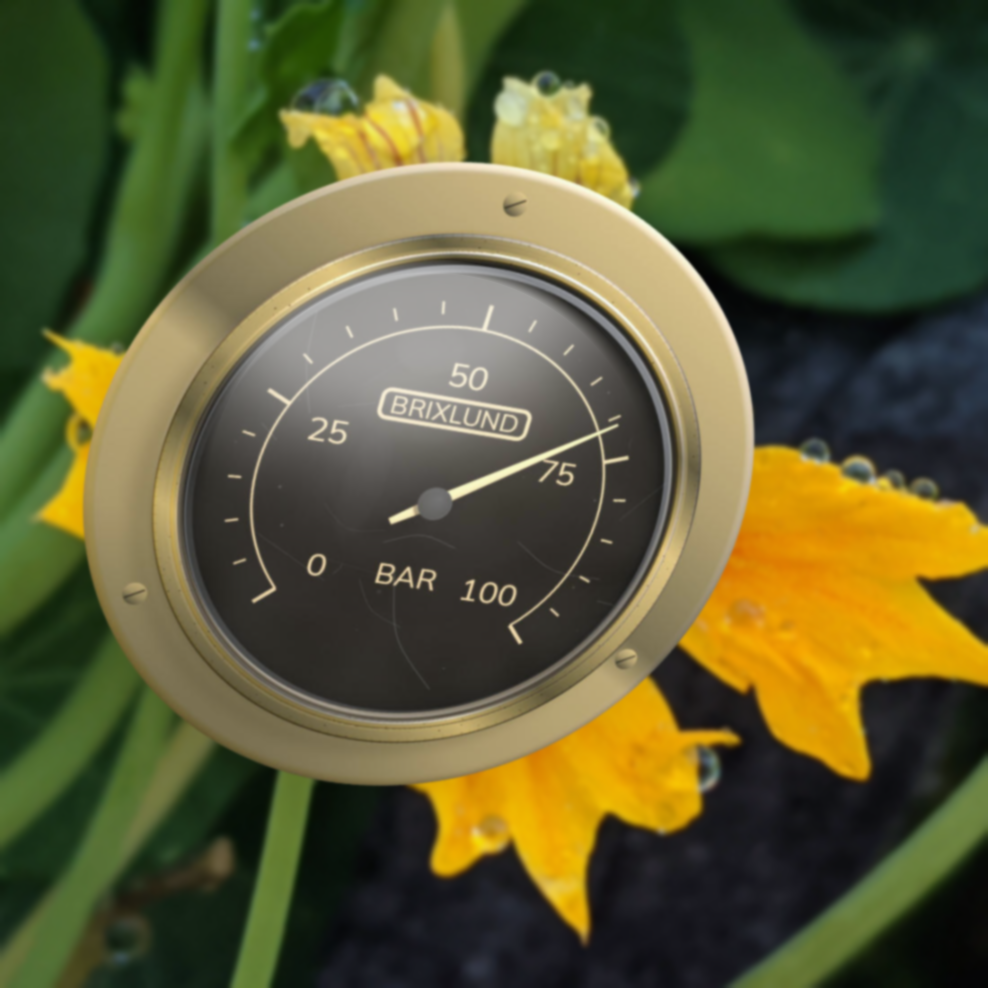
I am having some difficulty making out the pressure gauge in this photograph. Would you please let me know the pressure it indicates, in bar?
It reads 70 bar
